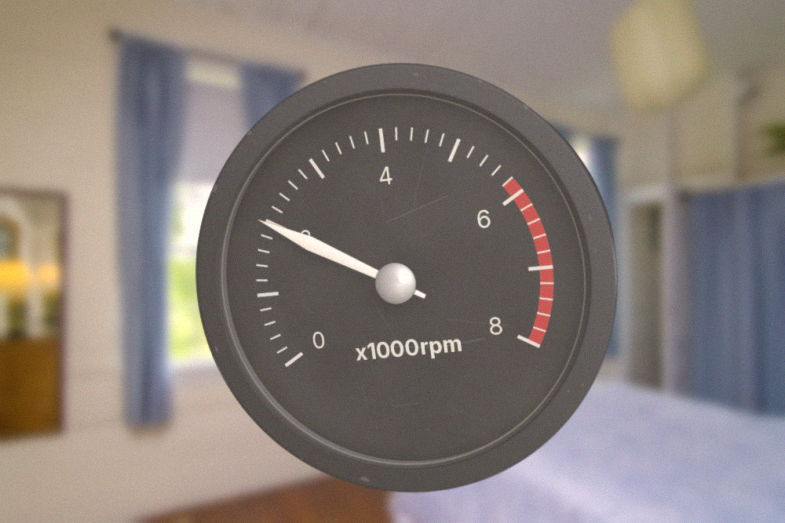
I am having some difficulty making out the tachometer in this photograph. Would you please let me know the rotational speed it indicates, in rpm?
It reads 2000 rpm
